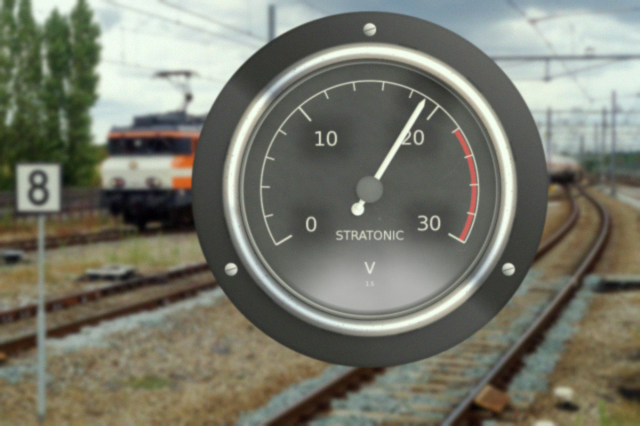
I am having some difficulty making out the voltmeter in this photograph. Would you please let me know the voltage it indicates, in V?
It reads 19 V
